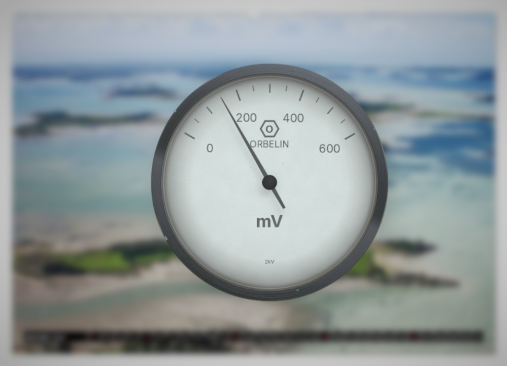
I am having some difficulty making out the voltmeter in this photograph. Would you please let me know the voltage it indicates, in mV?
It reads 150 mV
